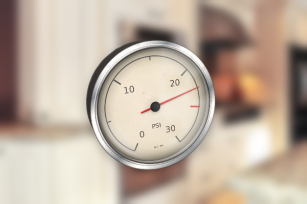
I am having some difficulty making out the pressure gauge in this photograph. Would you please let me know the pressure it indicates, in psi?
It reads 22.5 psi
